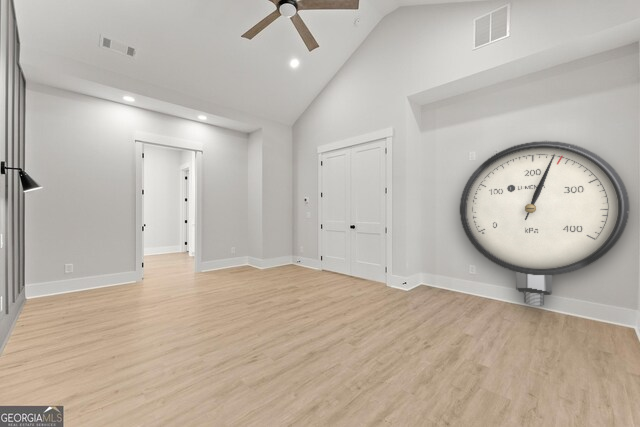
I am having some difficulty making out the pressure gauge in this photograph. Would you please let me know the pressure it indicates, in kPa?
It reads 230 kPa
